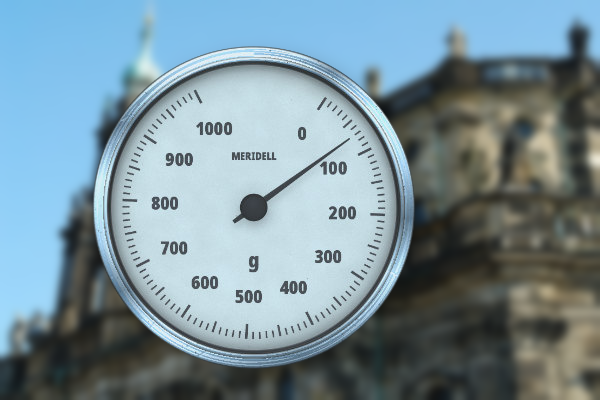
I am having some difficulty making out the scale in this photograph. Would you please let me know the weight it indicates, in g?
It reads 70 g
